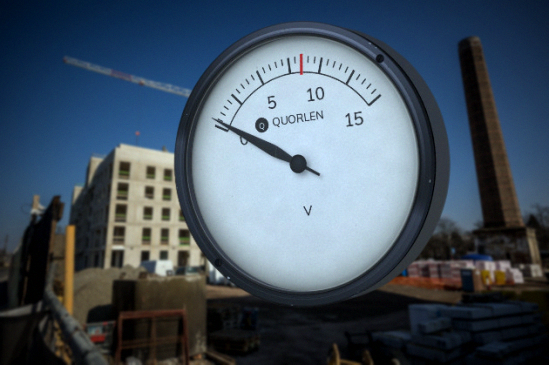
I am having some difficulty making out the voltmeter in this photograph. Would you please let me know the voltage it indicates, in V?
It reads 0.5 V
